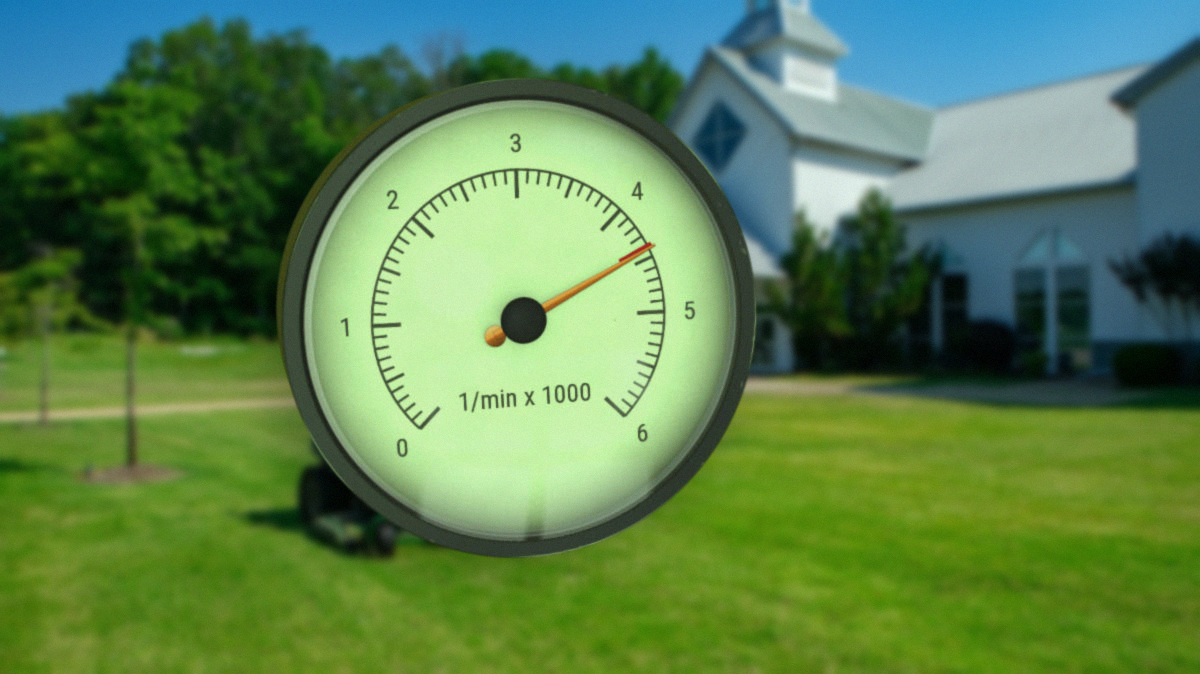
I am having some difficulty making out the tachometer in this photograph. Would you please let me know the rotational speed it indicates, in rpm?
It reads 4400 rpm
